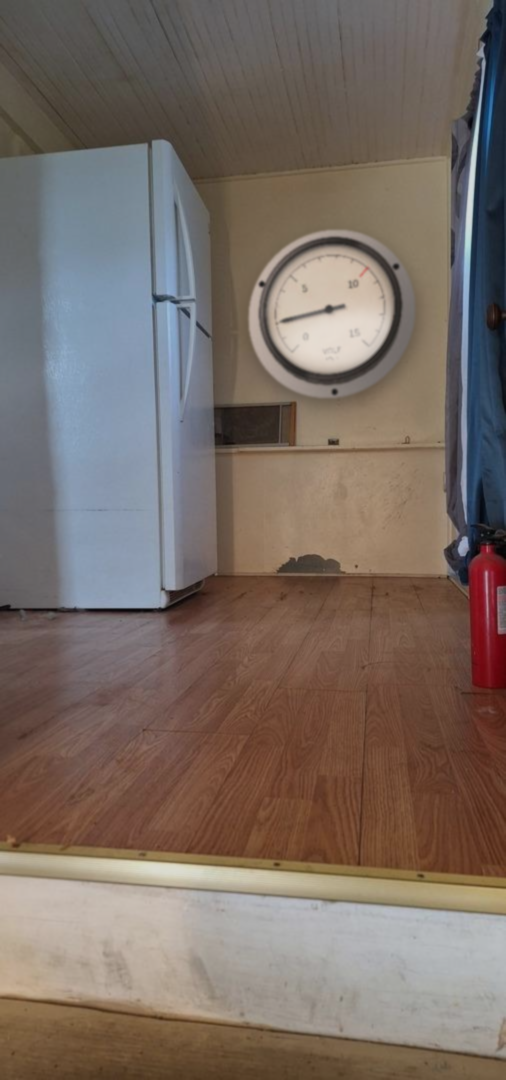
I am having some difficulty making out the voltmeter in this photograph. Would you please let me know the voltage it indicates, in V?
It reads 2 V
